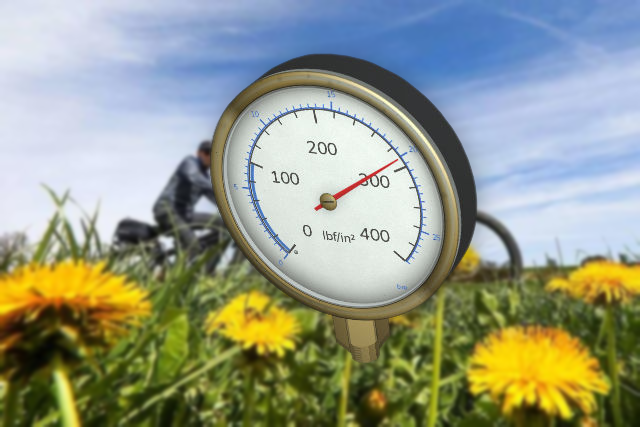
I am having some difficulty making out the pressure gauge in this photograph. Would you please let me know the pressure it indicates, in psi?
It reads 290 psi
